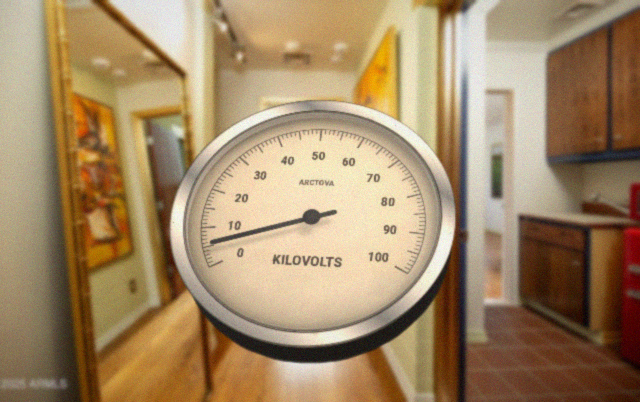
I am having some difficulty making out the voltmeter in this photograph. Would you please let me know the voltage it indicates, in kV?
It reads 5 kV
